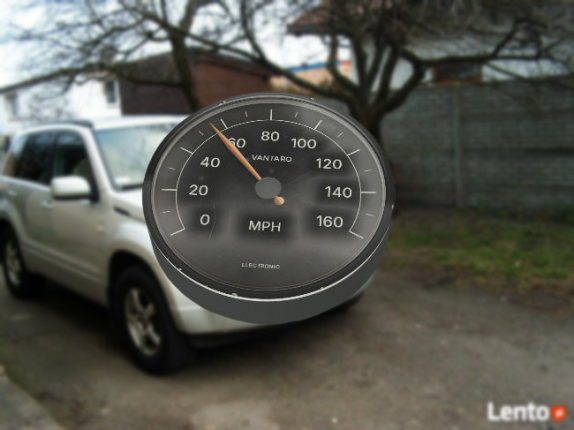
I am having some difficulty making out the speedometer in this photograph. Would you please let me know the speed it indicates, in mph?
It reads 55 mph
